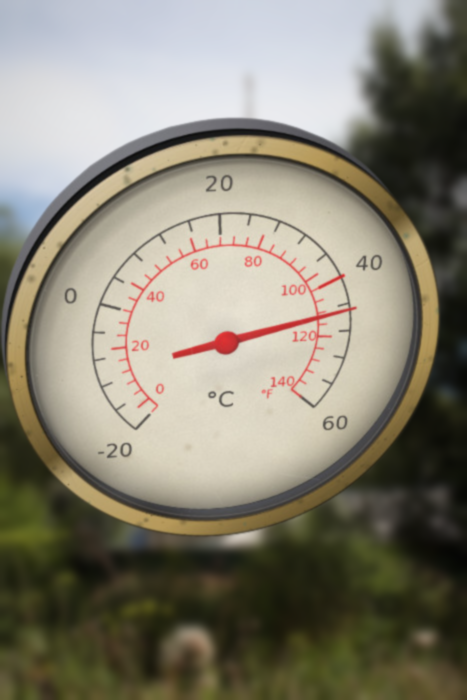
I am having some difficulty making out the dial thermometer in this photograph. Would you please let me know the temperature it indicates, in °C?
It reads 44 °C
